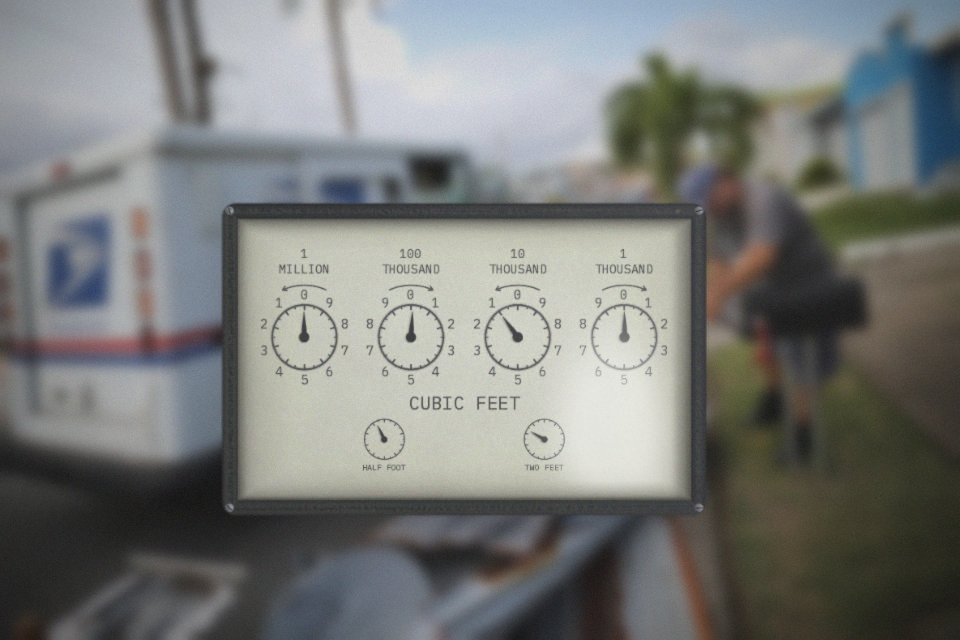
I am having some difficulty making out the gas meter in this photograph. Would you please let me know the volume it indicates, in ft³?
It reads 1000 ft³
